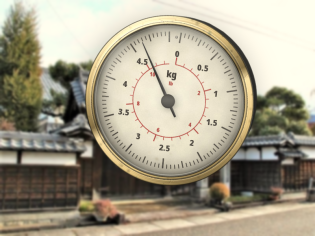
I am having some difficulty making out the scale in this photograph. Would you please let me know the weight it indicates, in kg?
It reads 4.65 kg
